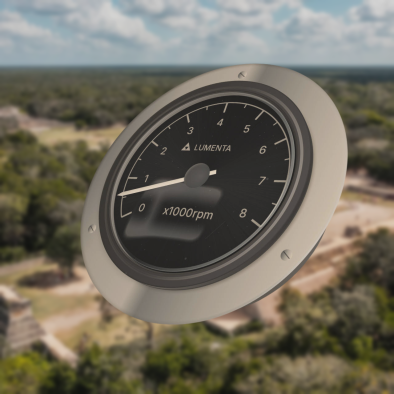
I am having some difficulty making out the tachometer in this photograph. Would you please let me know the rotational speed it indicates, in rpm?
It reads 500 rpm
